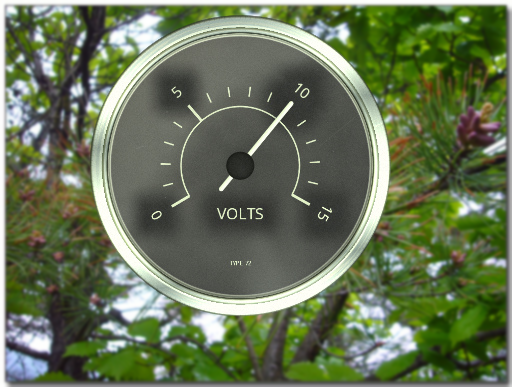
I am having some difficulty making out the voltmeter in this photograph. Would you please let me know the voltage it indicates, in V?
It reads 10 V
